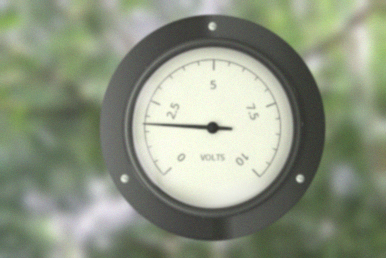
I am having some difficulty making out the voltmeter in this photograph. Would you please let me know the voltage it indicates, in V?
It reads 1.75 V
